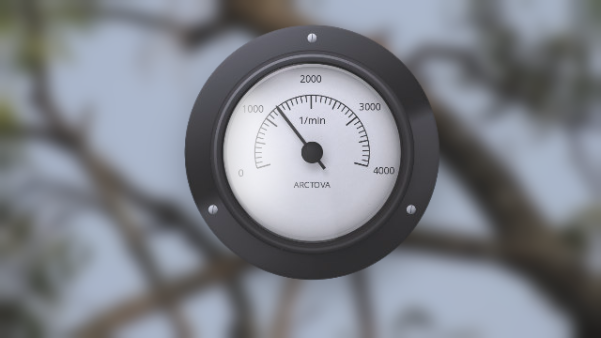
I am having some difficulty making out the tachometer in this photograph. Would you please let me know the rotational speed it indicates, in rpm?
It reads 1300 rpm
